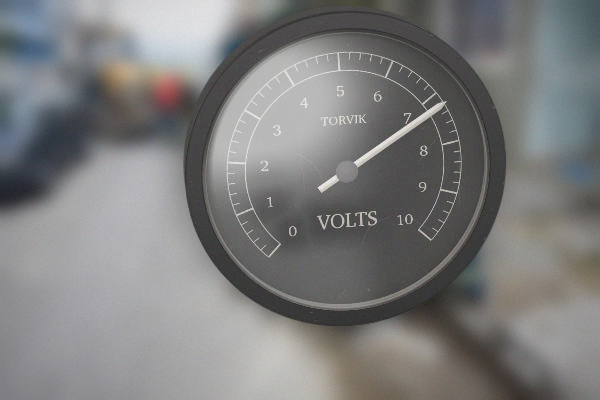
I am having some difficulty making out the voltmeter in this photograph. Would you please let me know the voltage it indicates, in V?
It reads 7.2 V
